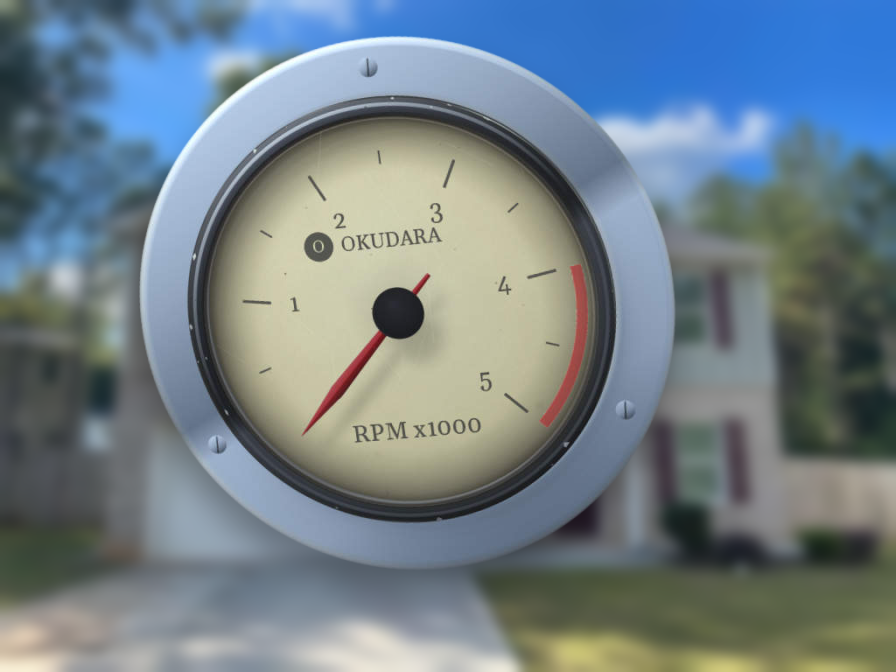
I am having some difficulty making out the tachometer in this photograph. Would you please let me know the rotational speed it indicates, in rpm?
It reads 0 rpm
